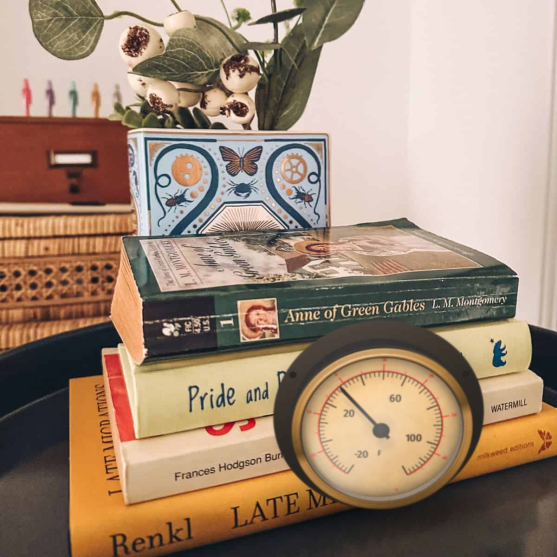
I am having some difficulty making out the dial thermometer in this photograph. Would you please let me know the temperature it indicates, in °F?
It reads 30 °F
